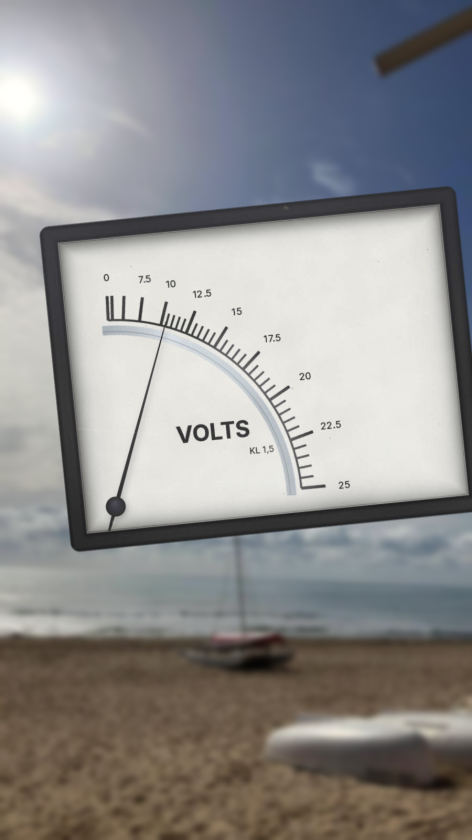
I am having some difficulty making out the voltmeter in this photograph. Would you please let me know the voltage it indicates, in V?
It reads 10.5 V
